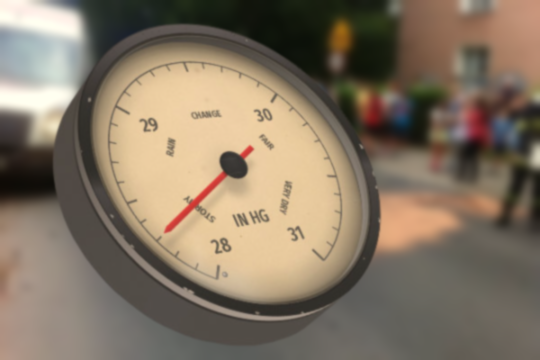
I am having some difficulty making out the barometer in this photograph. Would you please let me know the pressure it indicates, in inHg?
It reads 28.3 inHg
